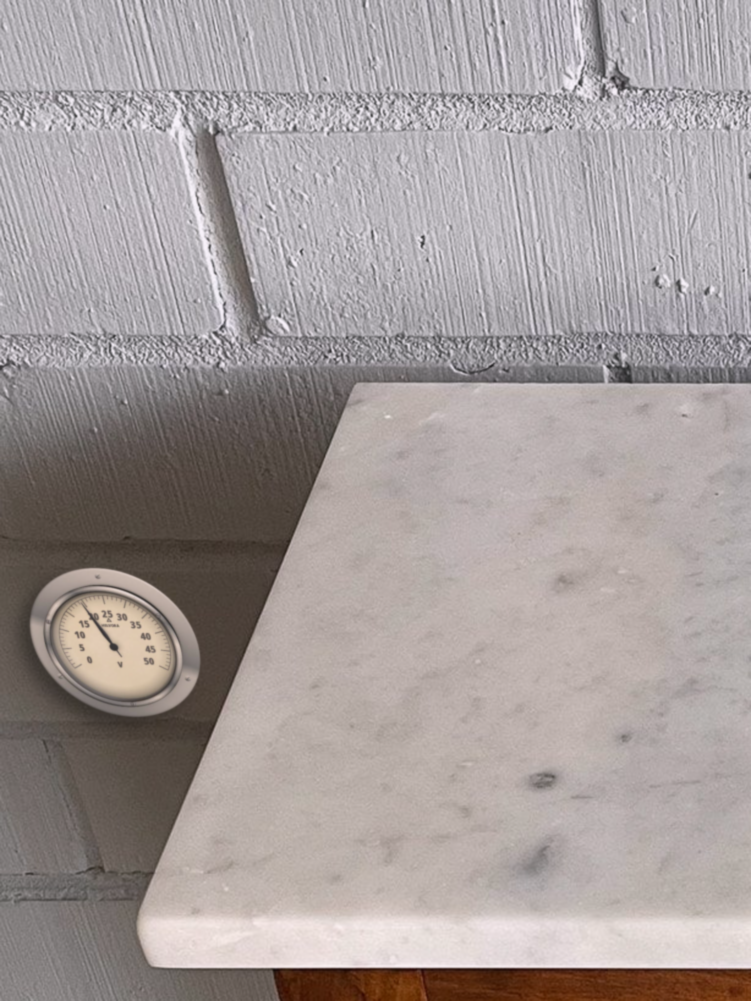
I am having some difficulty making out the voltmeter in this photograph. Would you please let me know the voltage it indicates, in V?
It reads 20 V
